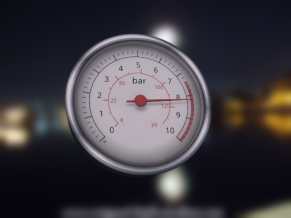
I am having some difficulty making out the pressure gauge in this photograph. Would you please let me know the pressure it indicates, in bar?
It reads 8.2 bar
